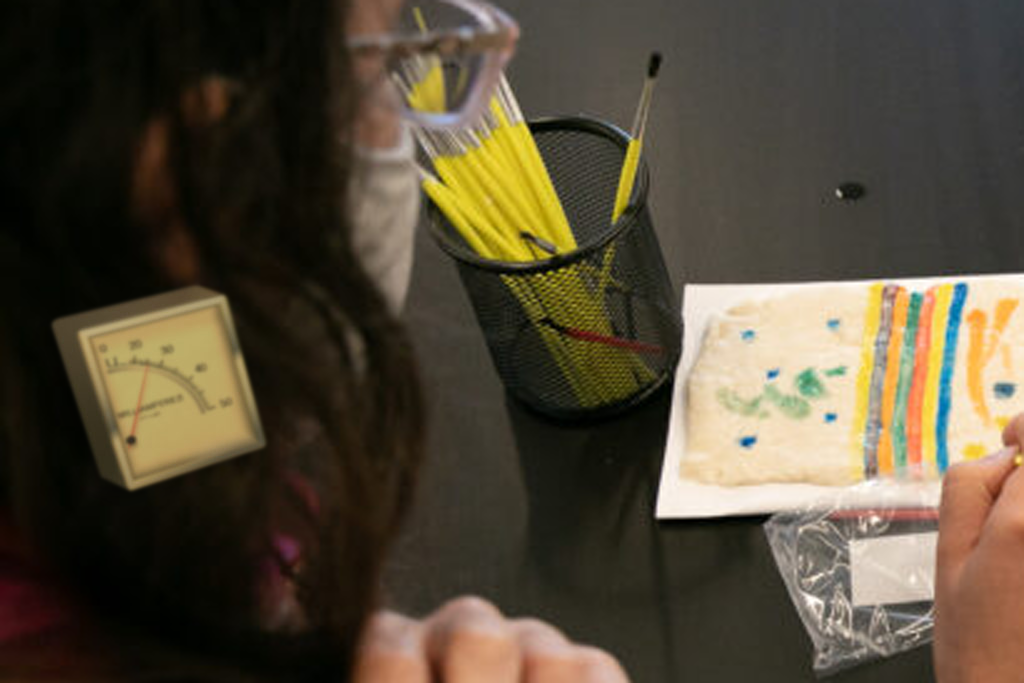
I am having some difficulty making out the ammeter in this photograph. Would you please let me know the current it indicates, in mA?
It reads 25 mA
